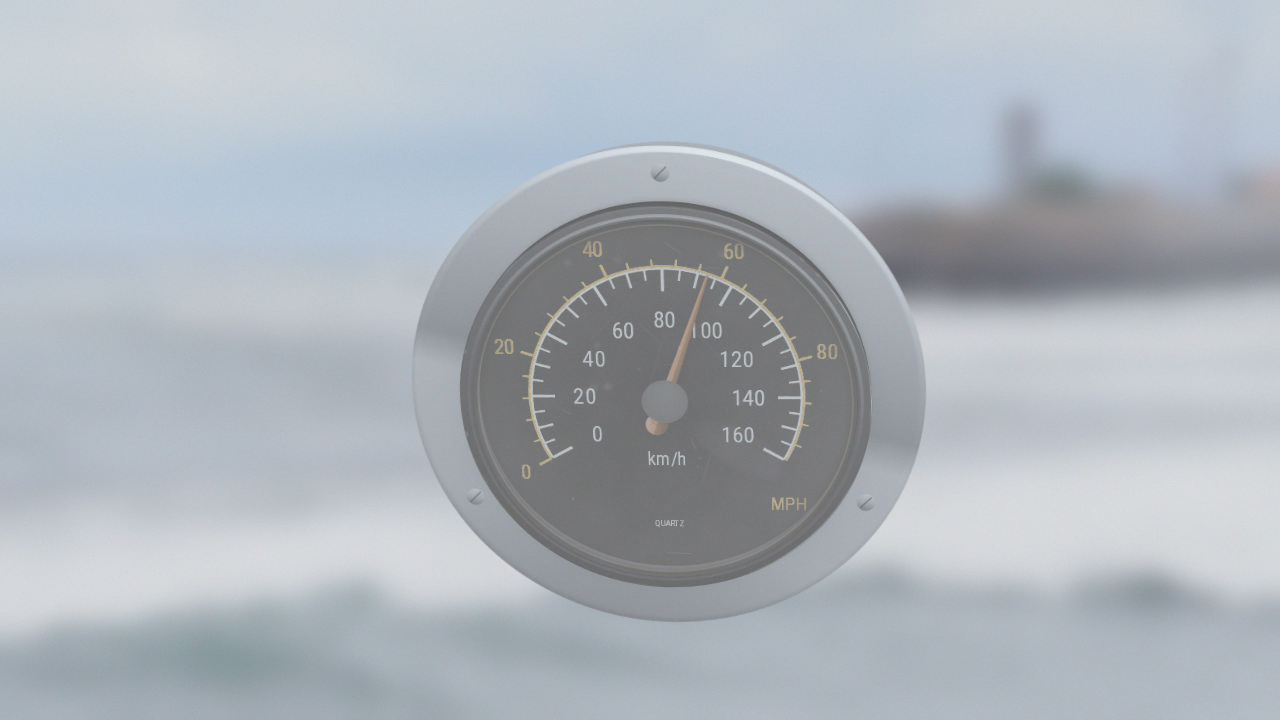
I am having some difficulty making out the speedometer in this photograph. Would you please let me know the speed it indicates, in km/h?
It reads 92.5 km/h
